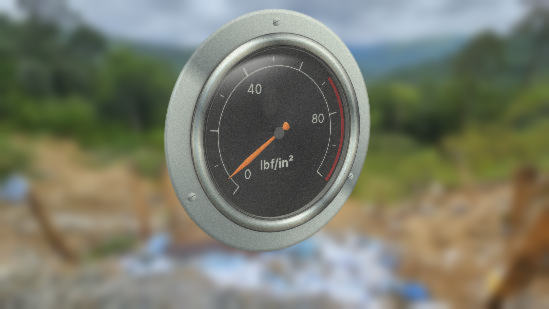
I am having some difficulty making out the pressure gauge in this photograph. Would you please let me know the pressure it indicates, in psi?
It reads 5 psi
